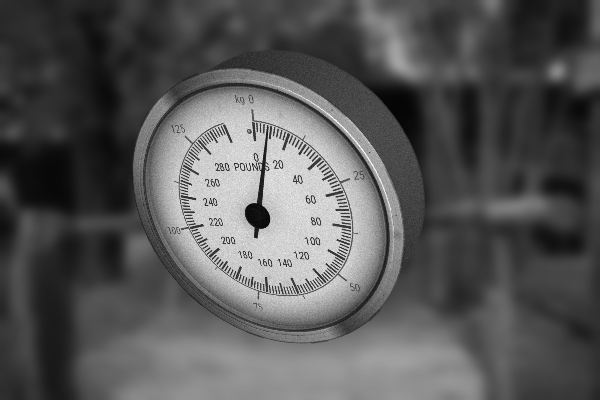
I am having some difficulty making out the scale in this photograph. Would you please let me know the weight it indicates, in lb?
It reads 10 lb
